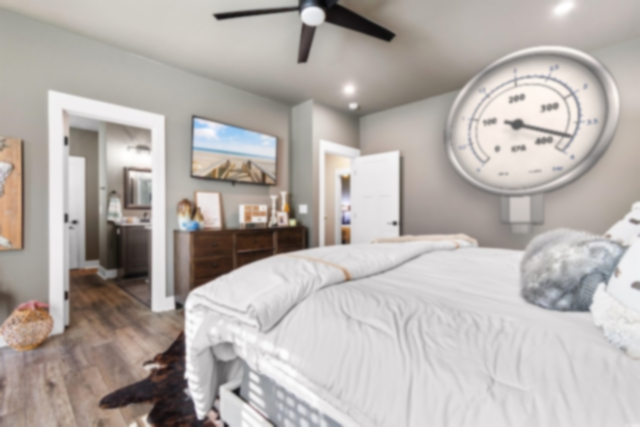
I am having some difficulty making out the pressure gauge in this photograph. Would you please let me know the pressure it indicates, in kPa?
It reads 375 kPa
